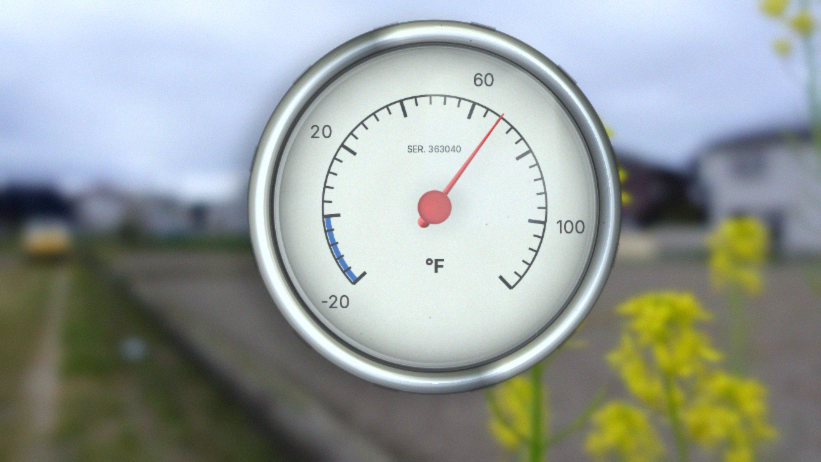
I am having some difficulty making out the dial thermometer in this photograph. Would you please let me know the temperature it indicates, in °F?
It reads 68 °F
